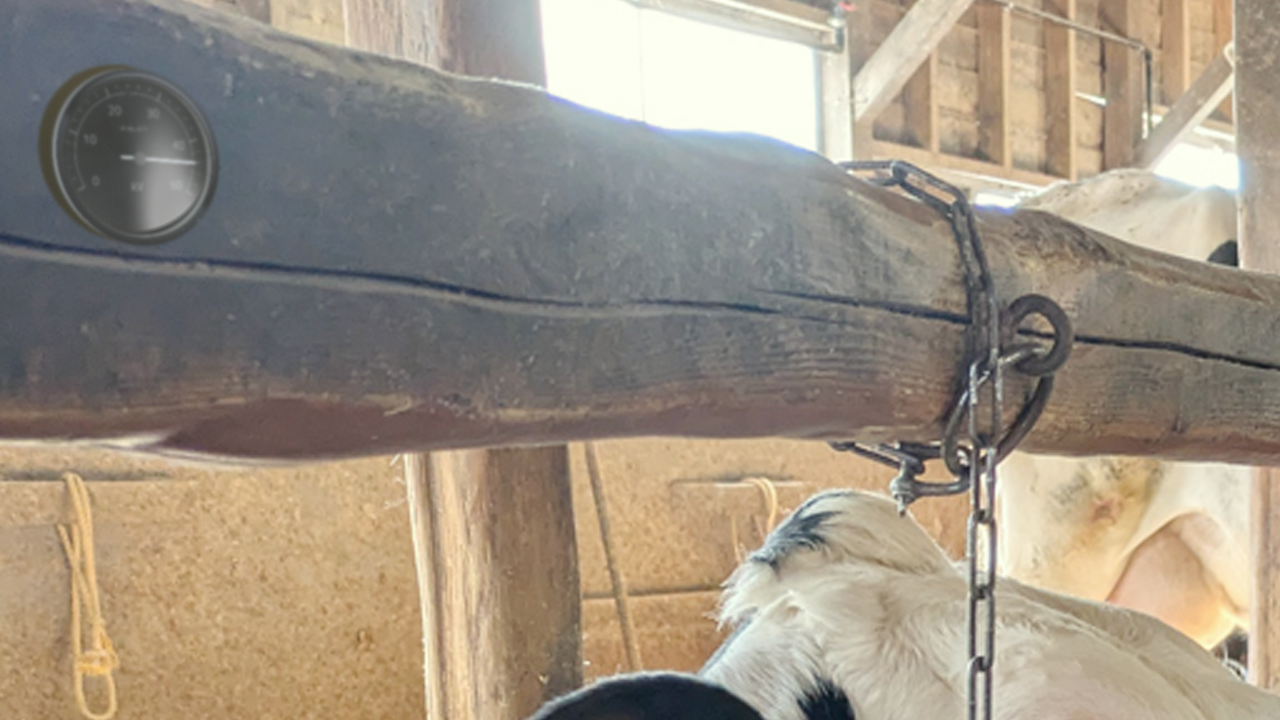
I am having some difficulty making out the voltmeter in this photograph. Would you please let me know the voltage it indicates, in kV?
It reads 44 kV
